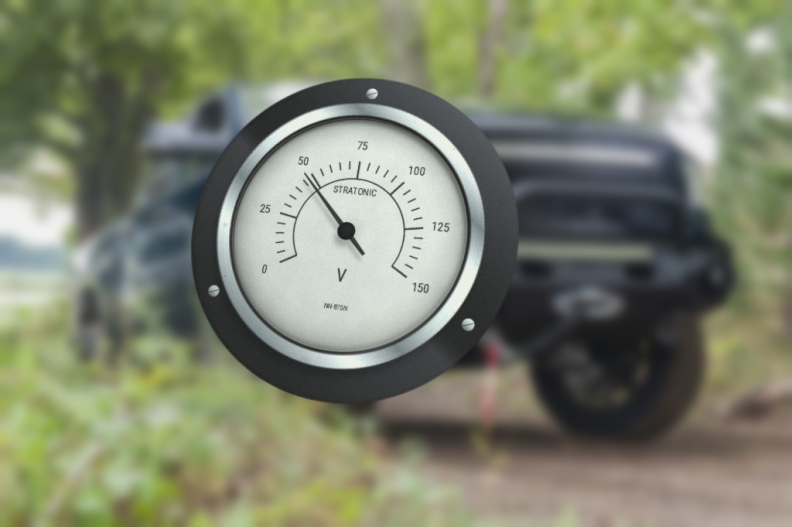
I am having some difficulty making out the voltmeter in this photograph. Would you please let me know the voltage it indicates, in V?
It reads 47.5 V
